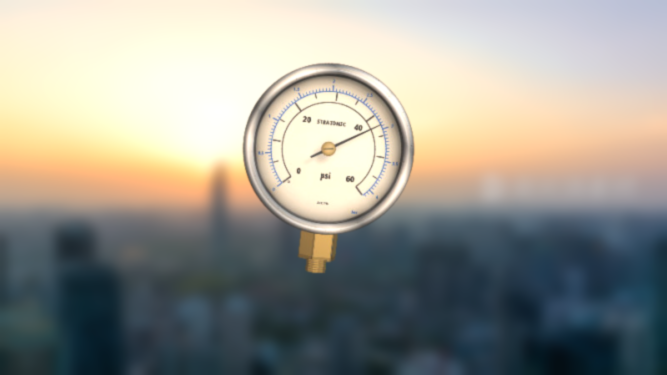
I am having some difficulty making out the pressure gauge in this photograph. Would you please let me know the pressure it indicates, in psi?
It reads 42.5 psi
